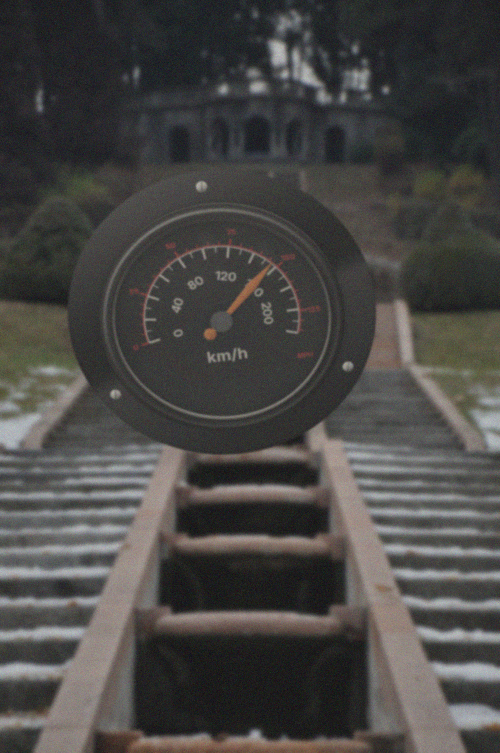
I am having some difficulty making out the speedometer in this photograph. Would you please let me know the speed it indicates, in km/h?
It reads 155 km/h
